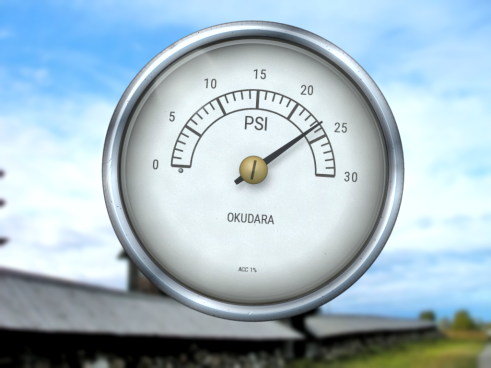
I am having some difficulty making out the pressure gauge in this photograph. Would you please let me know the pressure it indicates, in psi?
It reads 23.5 psi
